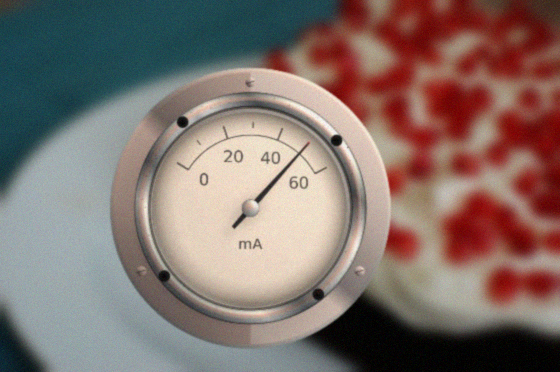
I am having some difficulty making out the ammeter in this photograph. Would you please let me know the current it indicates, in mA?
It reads 50 mA
